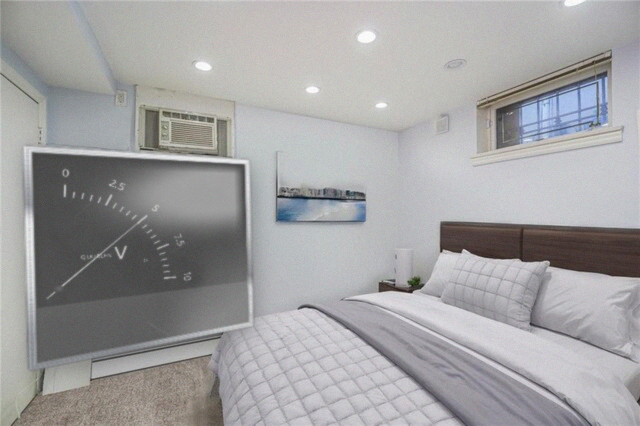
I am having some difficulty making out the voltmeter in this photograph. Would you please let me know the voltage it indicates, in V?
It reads 5 V
